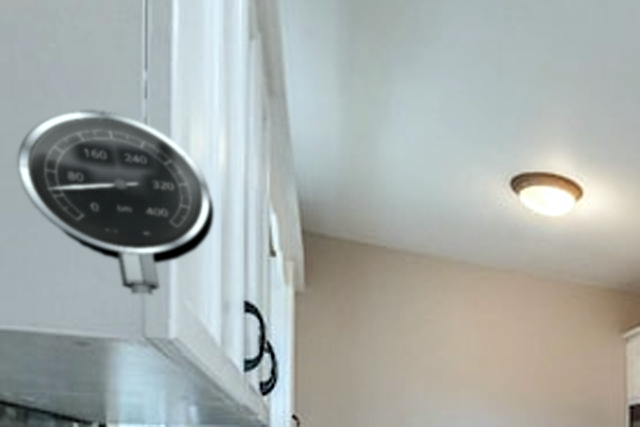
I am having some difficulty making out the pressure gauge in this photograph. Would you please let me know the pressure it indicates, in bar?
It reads 50 bar
